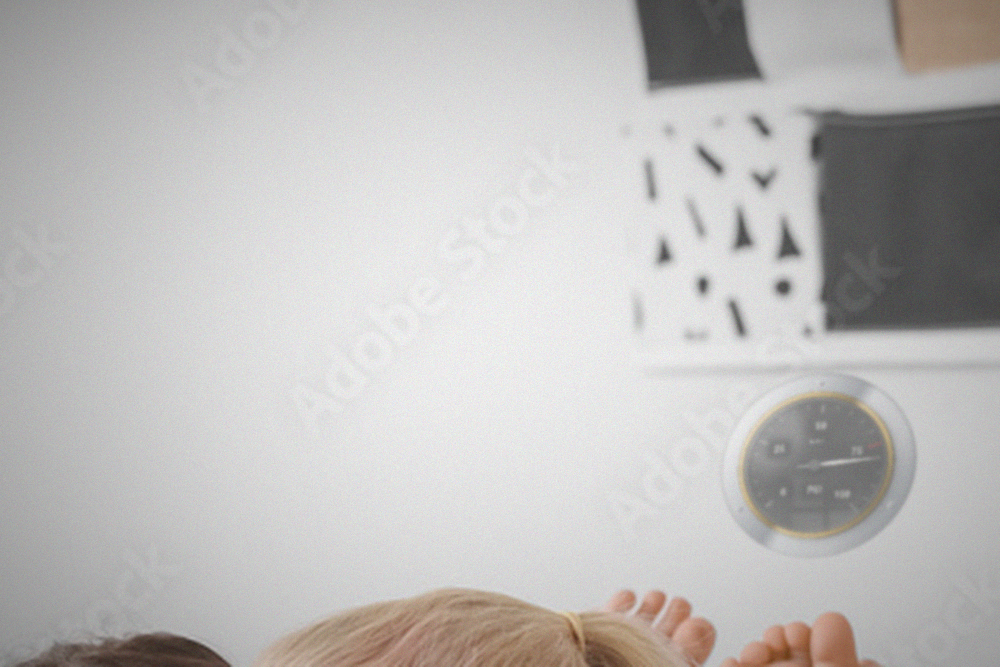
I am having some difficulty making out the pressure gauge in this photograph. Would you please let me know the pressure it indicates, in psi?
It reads 80 psi
